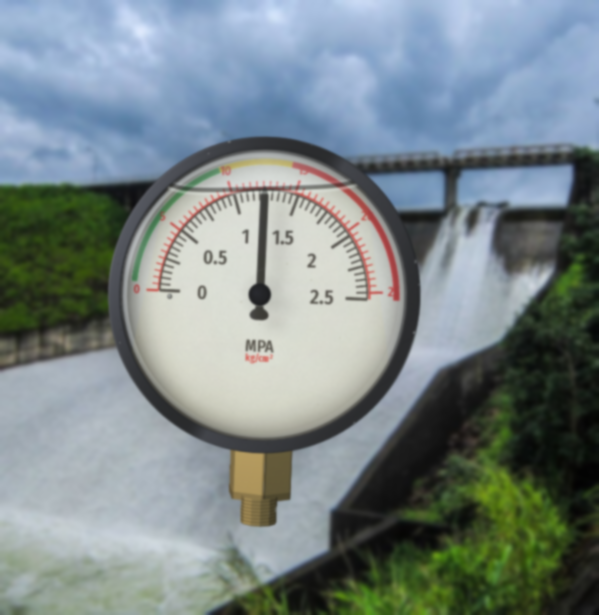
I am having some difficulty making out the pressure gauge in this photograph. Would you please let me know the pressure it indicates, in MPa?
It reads 1.25 MPa
